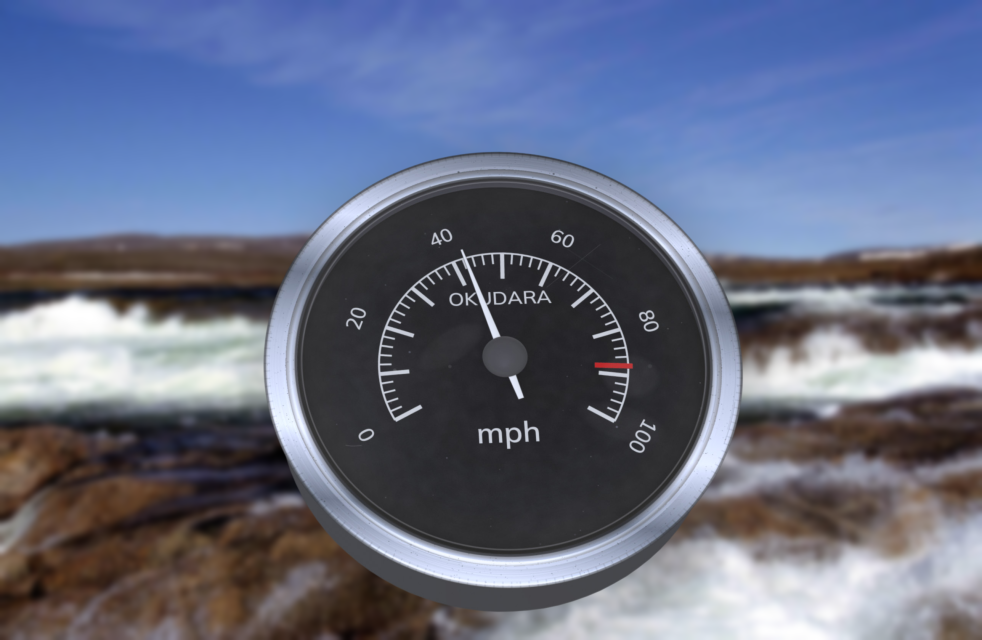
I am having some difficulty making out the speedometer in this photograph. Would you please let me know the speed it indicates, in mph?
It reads 42 mph
